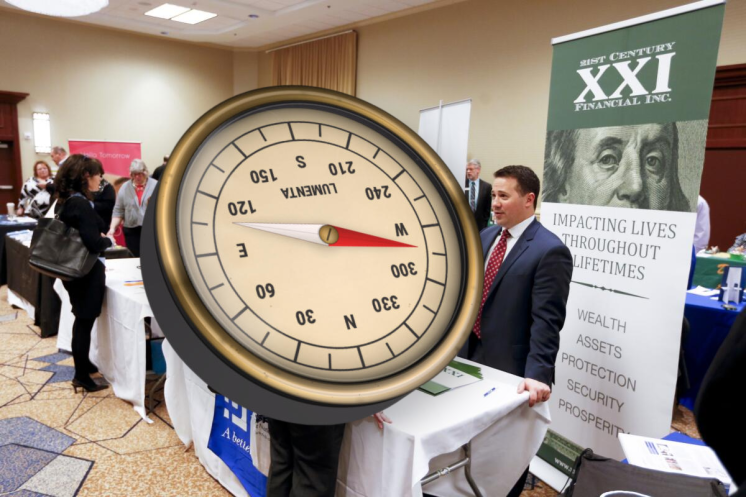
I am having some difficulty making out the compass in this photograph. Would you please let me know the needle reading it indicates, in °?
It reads 285 °
